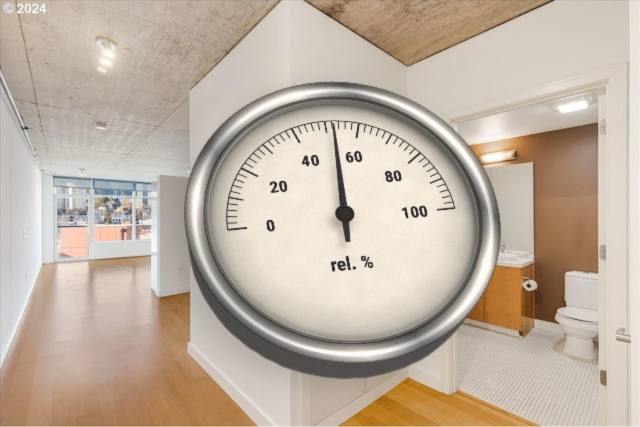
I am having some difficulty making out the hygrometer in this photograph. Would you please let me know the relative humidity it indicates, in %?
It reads 52 %
